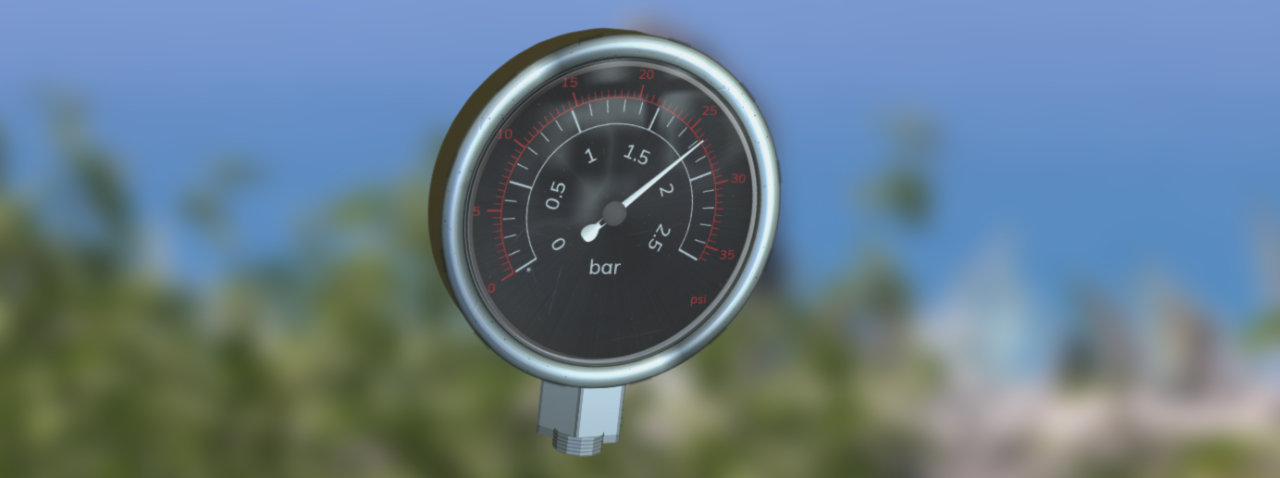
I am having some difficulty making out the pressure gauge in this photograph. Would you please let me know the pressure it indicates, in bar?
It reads 1.8 bar
